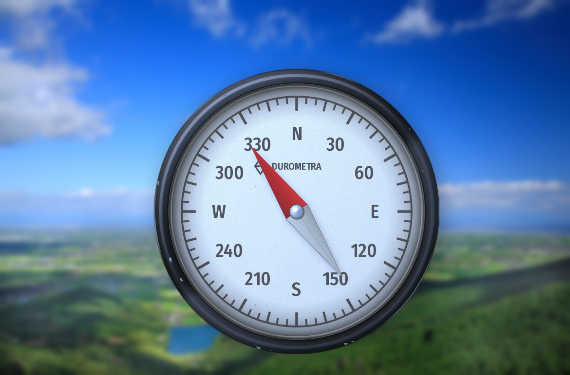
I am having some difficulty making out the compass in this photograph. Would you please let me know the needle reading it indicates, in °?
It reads 325 °
